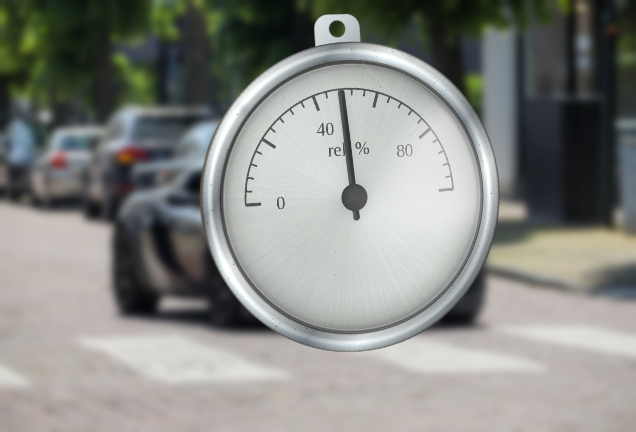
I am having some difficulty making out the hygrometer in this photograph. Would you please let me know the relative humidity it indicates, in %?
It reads 48 %
